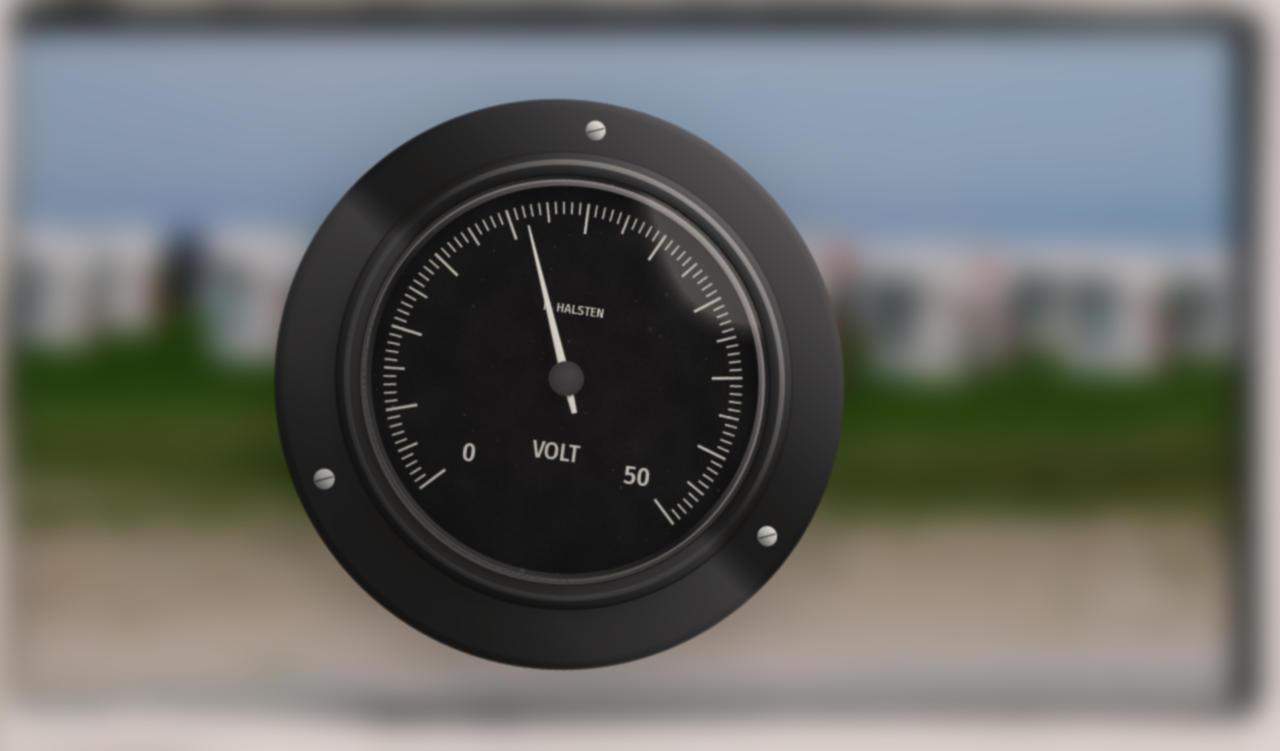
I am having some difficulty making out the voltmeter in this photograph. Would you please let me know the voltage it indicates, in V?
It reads 21 V
